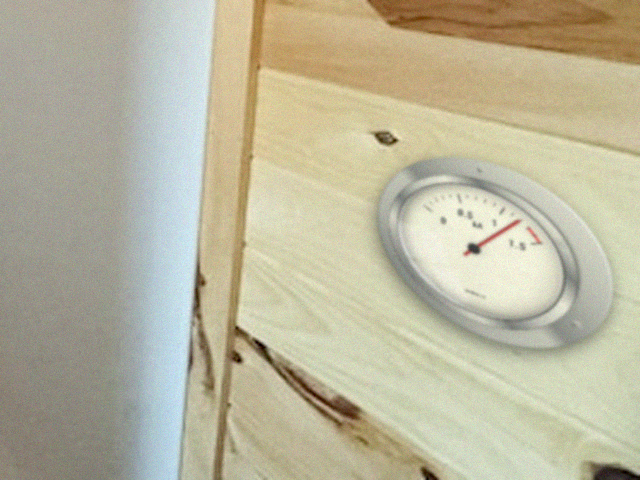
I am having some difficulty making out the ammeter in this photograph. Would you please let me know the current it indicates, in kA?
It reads 1.2 kA
